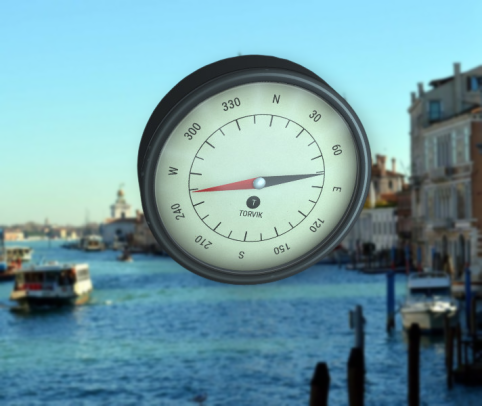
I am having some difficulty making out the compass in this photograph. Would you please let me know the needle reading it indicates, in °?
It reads 255 °
